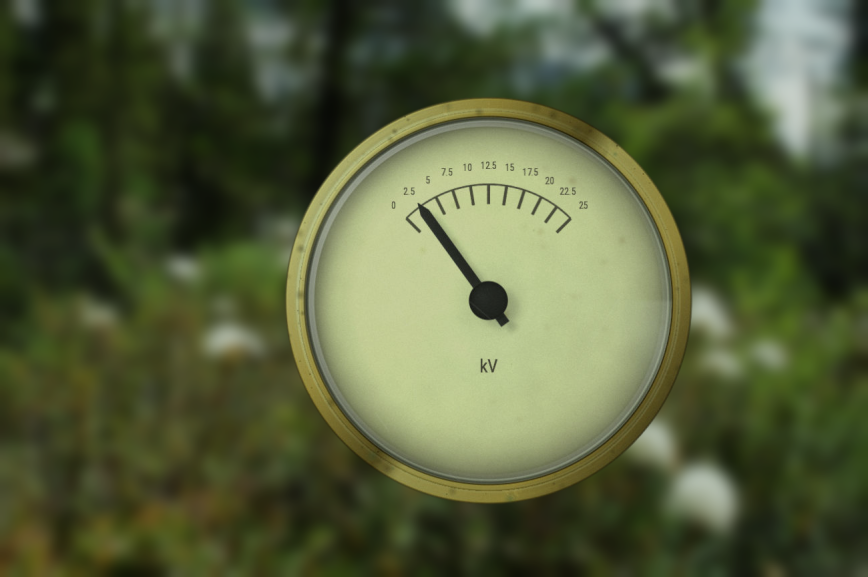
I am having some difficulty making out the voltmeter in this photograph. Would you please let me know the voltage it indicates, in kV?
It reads 2.5 kV
